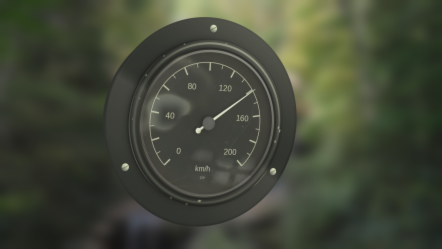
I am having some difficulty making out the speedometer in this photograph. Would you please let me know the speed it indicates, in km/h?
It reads 140 km/h
